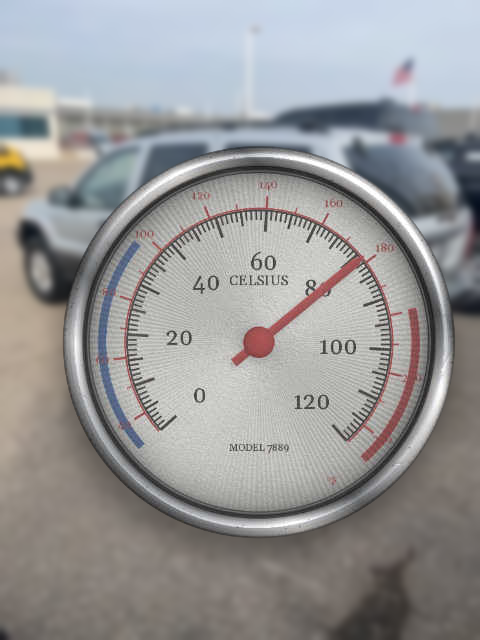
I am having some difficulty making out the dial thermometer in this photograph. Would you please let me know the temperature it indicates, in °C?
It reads 81 °C
